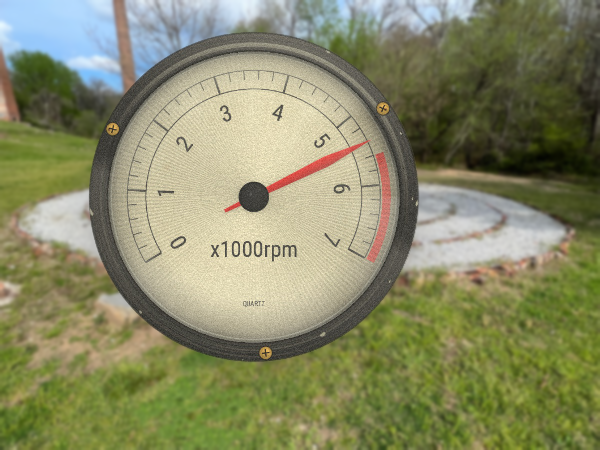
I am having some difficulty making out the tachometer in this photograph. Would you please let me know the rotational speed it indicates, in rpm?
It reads 5400 rpm
